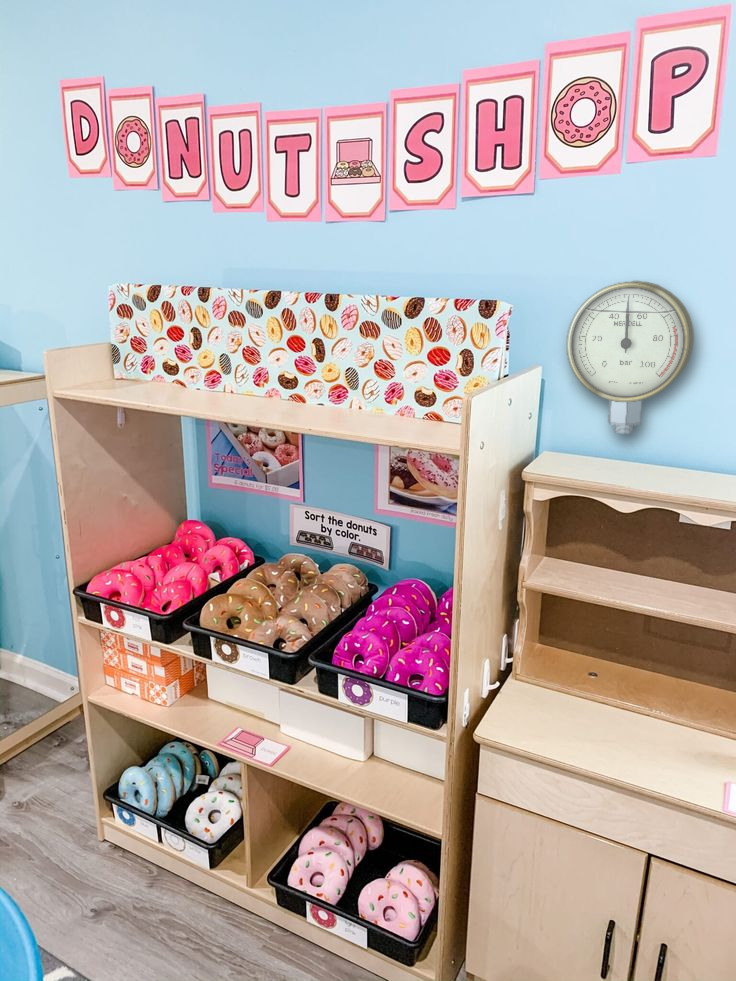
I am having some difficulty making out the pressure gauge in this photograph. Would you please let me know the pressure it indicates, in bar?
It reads 50 bar
